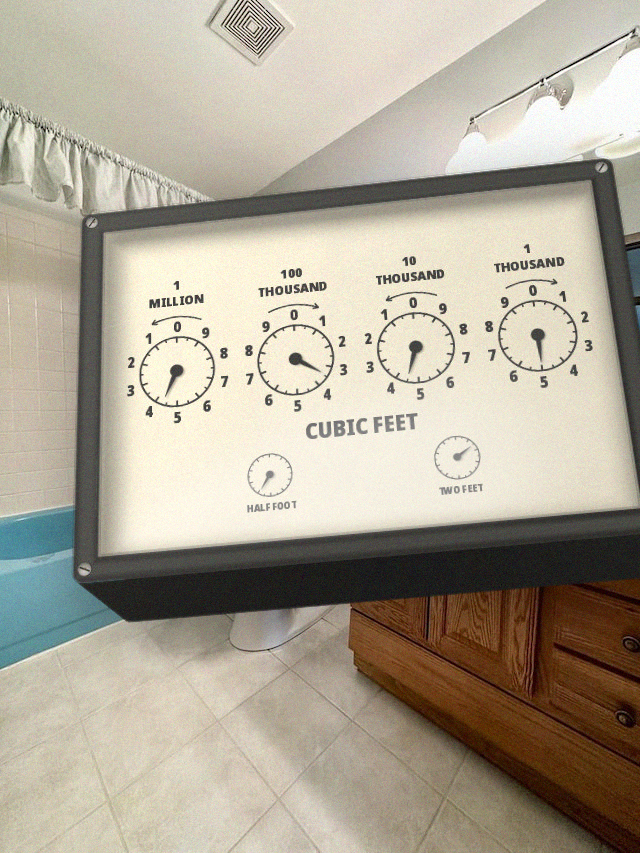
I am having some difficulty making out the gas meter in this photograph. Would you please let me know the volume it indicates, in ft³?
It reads 434500 ft³
